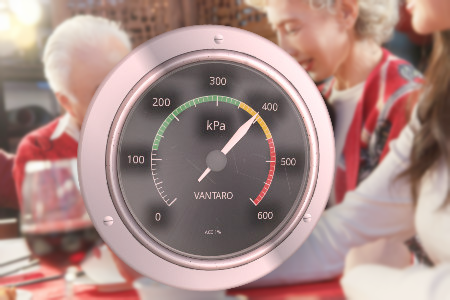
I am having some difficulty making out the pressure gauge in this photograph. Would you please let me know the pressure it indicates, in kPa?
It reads 390 kPa
